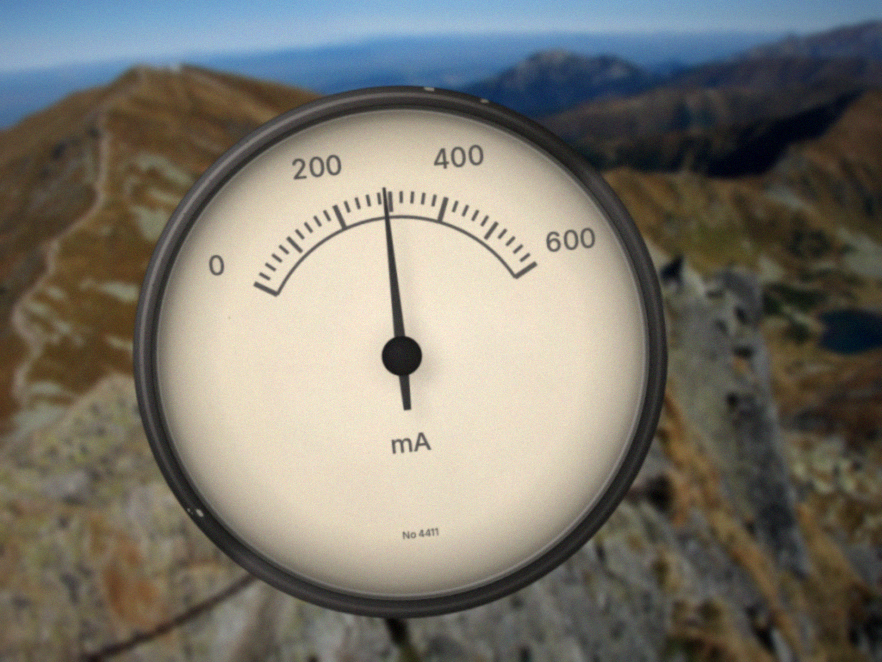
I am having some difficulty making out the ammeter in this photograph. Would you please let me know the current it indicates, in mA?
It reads 290 mA
